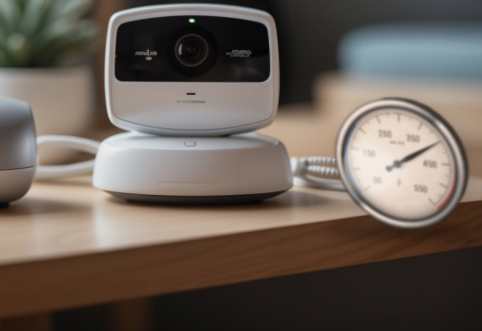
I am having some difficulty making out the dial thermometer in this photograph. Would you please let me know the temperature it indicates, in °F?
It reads 400 °F
